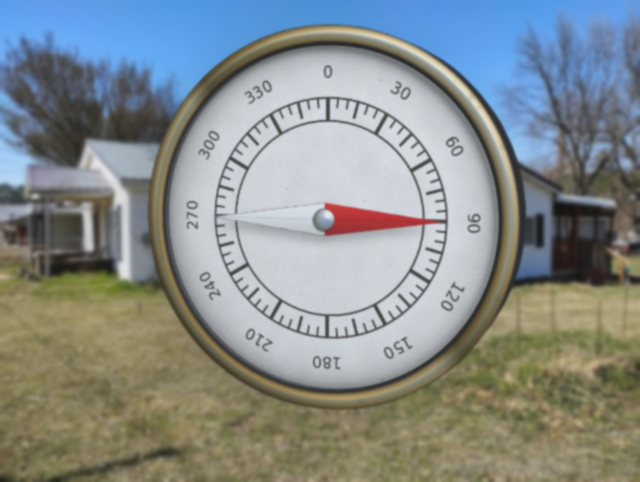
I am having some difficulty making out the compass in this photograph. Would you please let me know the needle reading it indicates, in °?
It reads 90 °
